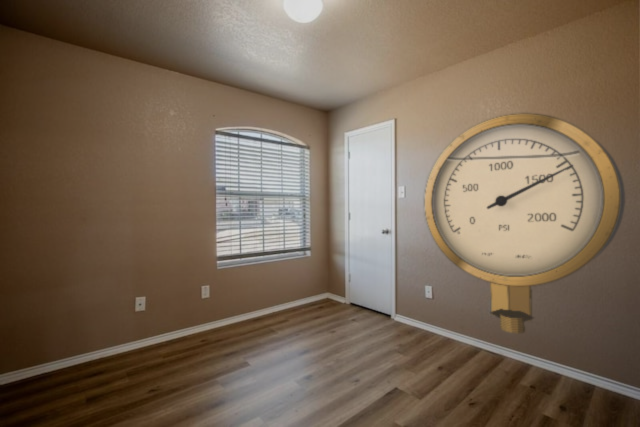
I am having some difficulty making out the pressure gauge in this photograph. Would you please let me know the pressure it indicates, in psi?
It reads 1550 psi
